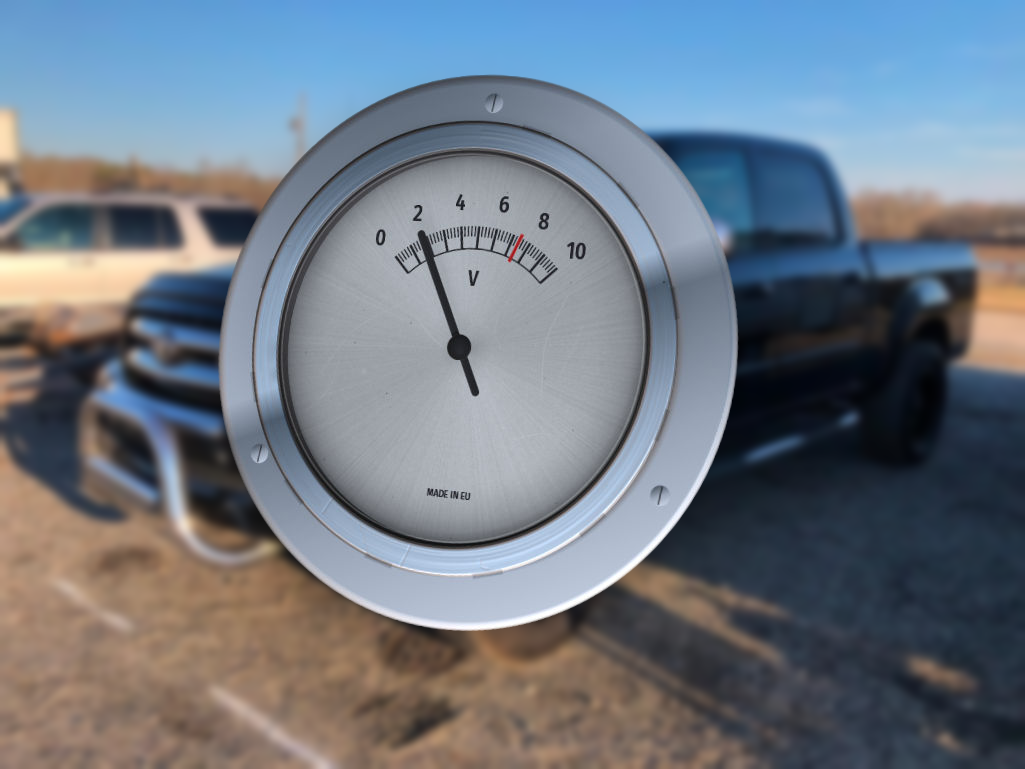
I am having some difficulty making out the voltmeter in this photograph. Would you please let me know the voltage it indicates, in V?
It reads 2 V
